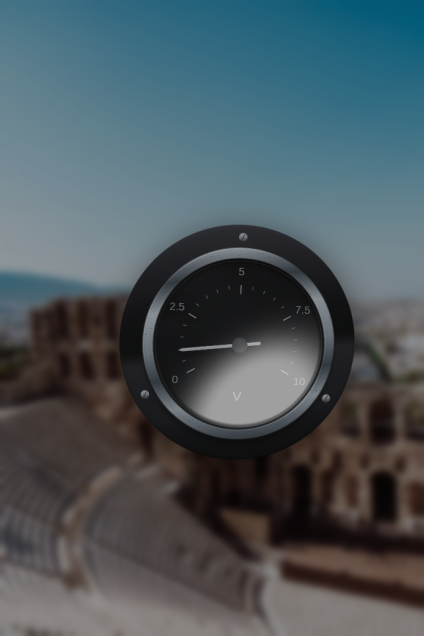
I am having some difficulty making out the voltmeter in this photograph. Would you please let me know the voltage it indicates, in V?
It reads 1 V
